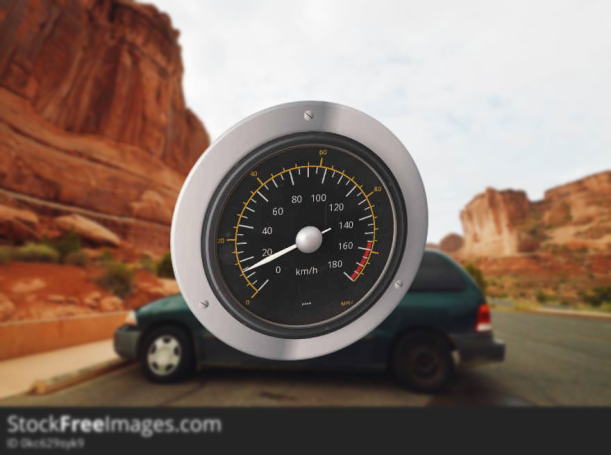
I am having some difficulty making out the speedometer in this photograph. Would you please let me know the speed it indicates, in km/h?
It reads 15 km/h
